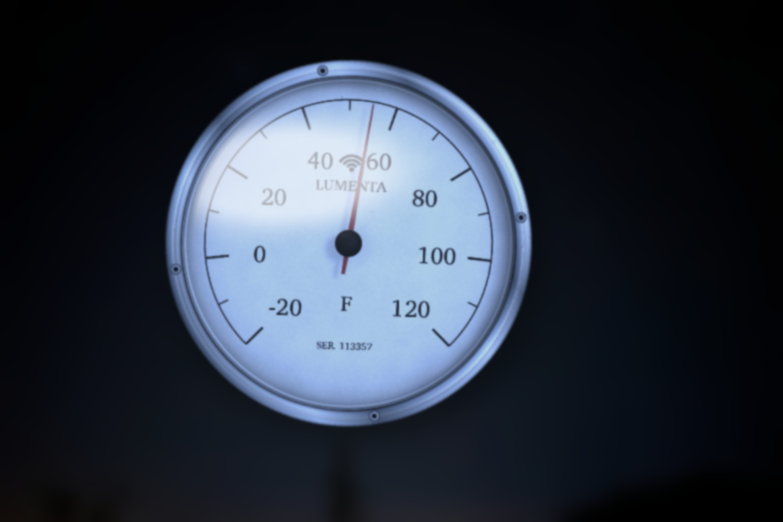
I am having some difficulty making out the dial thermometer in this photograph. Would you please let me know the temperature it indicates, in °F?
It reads 55 °F
